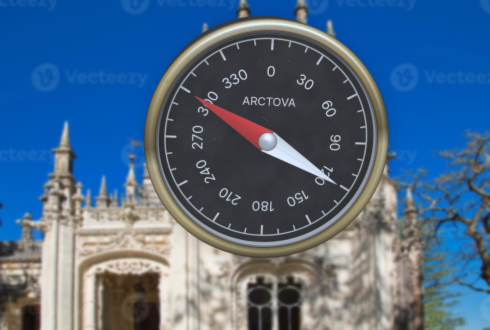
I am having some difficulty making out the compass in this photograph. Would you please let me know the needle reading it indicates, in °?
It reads 300 °
